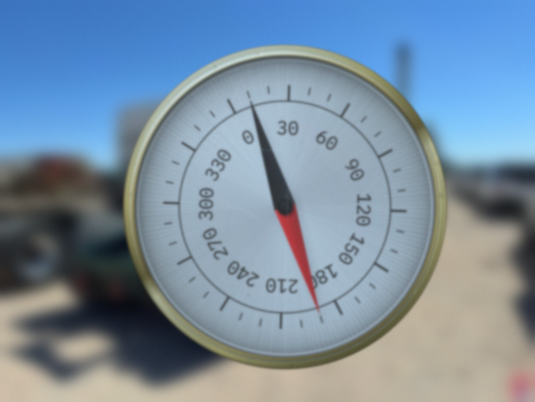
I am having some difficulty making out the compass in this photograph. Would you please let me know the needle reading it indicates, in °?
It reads 190 °
